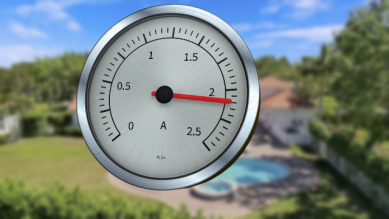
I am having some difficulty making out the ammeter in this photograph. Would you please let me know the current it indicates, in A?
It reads 2.1 A
